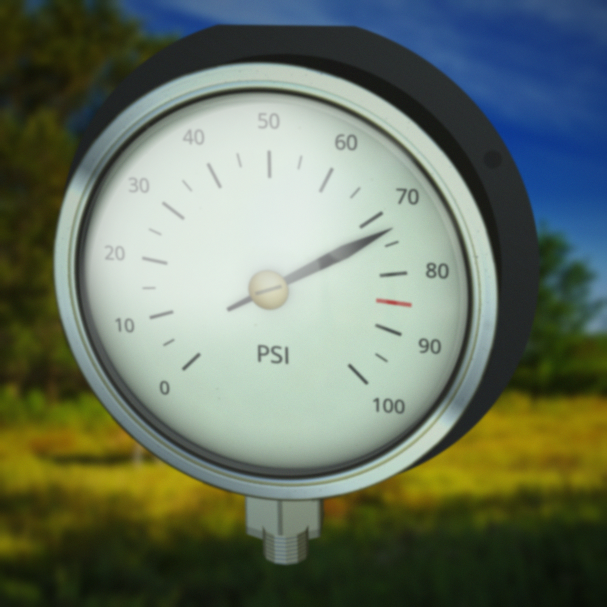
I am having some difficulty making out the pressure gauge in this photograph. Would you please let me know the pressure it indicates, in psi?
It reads 72.5 psi
